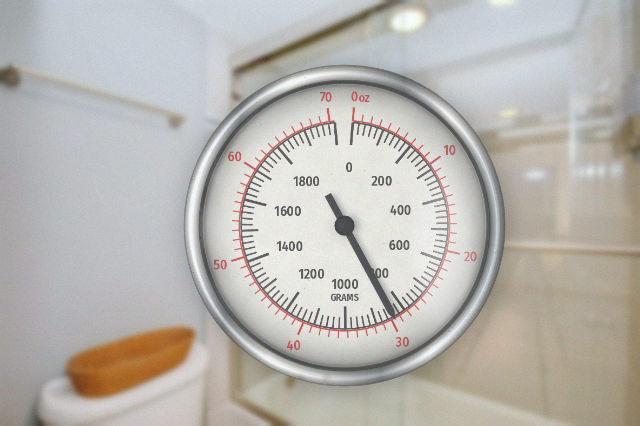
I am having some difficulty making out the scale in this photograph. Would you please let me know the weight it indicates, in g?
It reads 840 g
